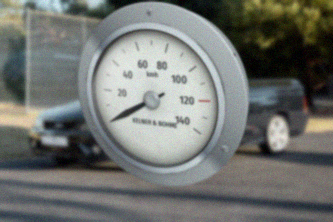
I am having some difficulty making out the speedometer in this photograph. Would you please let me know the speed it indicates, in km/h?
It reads 0 km/h
